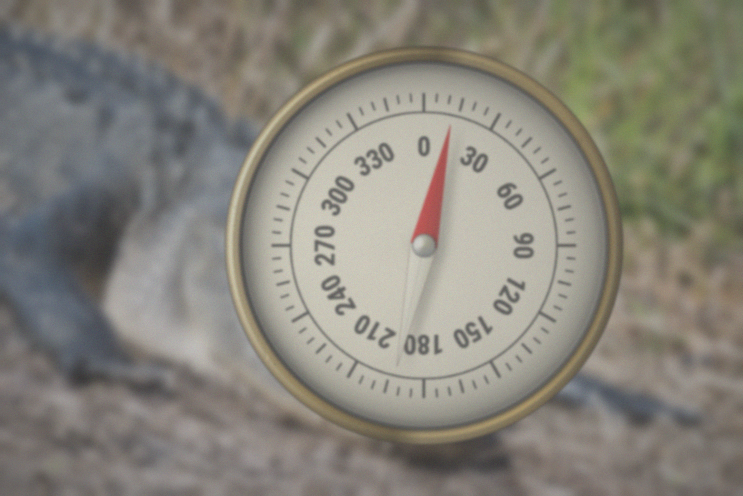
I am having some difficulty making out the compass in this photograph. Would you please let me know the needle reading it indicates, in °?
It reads 12.5 °
